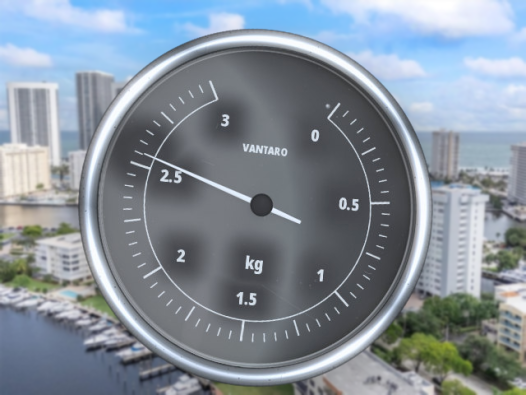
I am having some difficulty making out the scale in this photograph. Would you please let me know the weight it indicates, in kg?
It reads 2.55 kg
